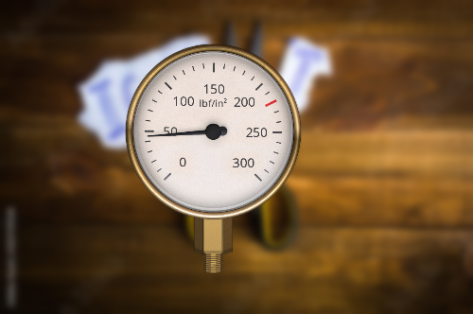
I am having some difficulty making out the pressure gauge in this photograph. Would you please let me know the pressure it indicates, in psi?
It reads 45 psi
